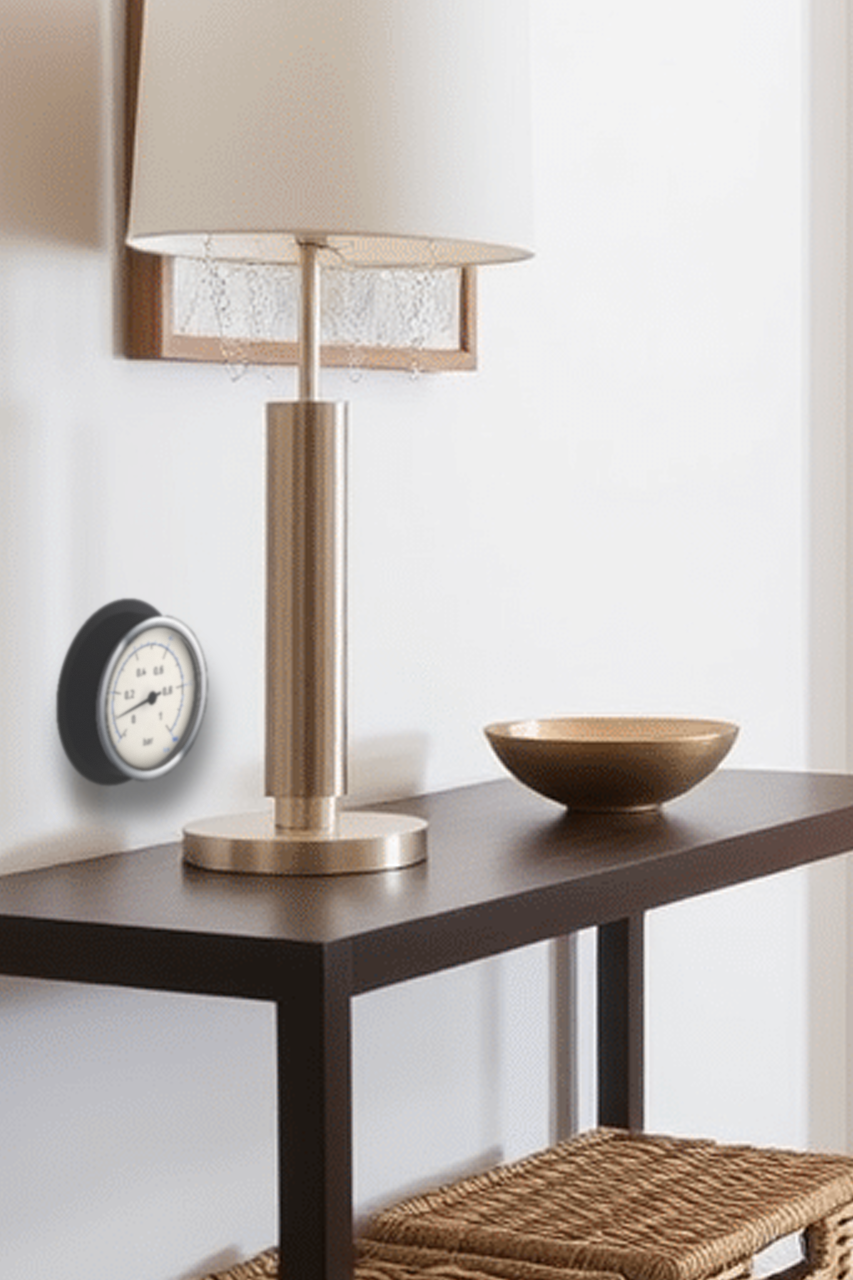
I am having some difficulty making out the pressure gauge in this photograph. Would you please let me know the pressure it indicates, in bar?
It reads 0.1 bar
